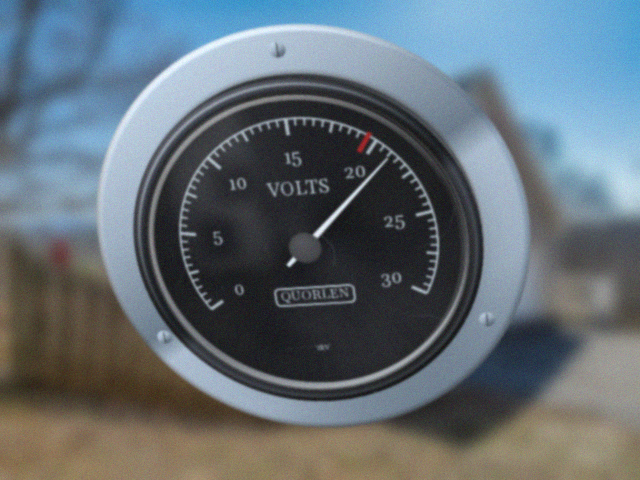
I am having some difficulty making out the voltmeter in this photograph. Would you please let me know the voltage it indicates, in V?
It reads 21 V
